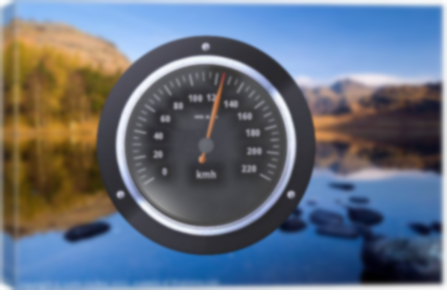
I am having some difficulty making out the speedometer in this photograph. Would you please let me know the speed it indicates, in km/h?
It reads 125 km/h
